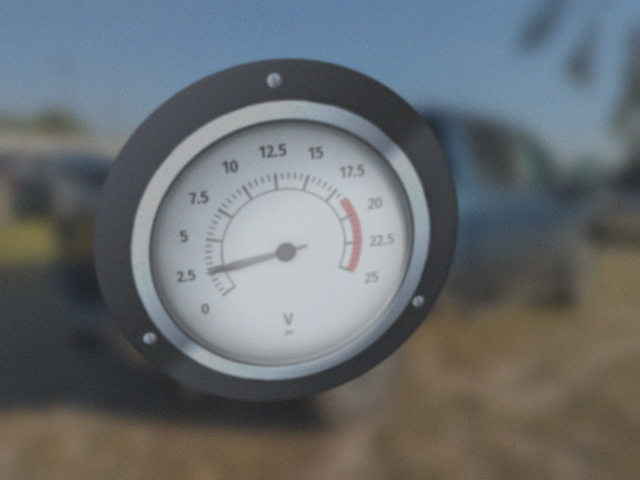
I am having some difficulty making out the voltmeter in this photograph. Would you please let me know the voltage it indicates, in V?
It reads 2.5 V
